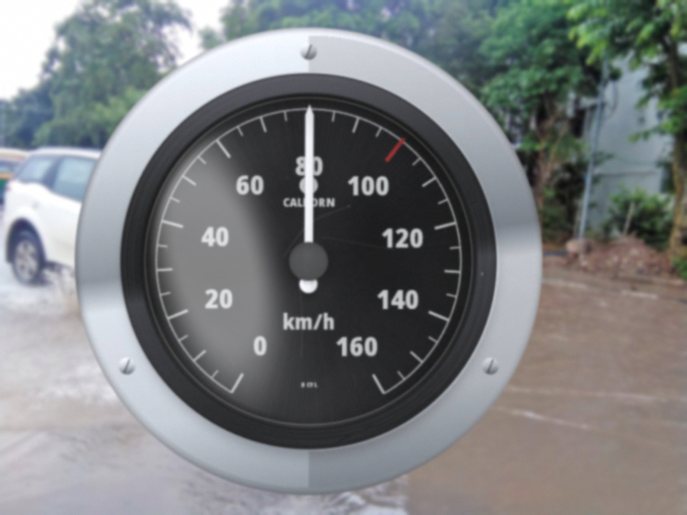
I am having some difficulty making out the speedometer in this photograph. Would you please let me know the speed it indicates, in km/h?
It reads 80 km/h
